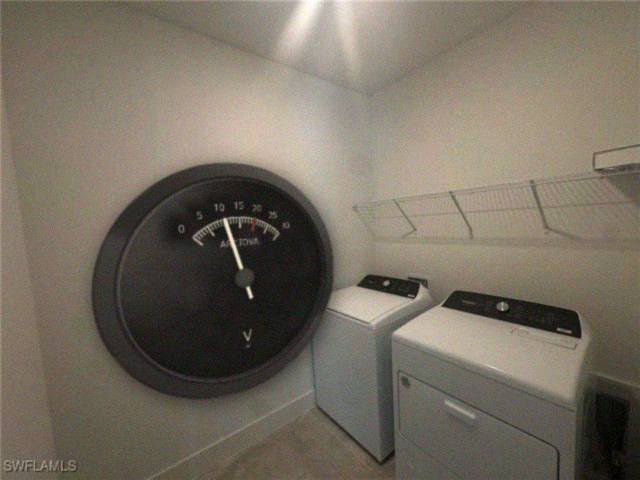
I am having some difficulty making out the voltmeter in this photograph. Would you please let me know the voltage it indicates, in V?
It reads 10 V
